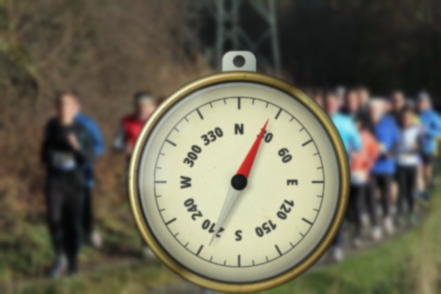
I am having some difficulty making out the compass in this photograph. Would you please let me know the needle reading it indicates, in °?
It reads 25 °
